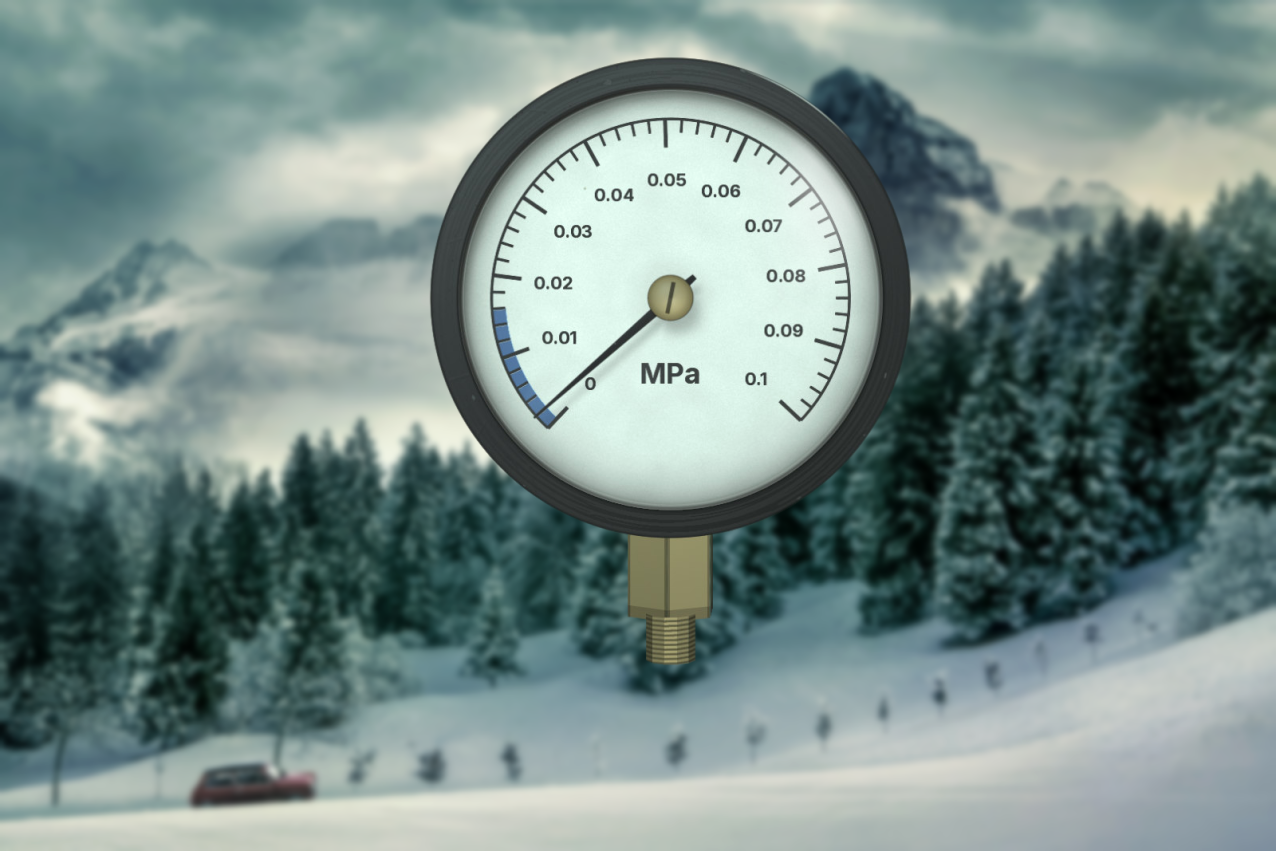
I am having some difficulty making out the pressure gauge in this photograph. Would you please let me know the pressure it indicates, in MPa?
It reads 0.002 MPa
